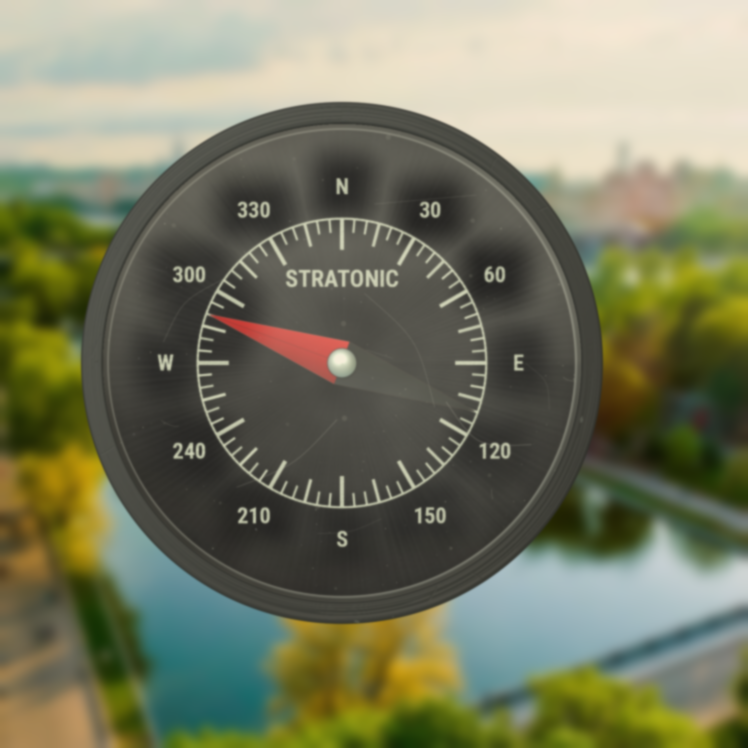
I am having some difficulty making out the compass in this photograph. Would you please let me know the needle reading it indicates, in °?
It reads 290 °
